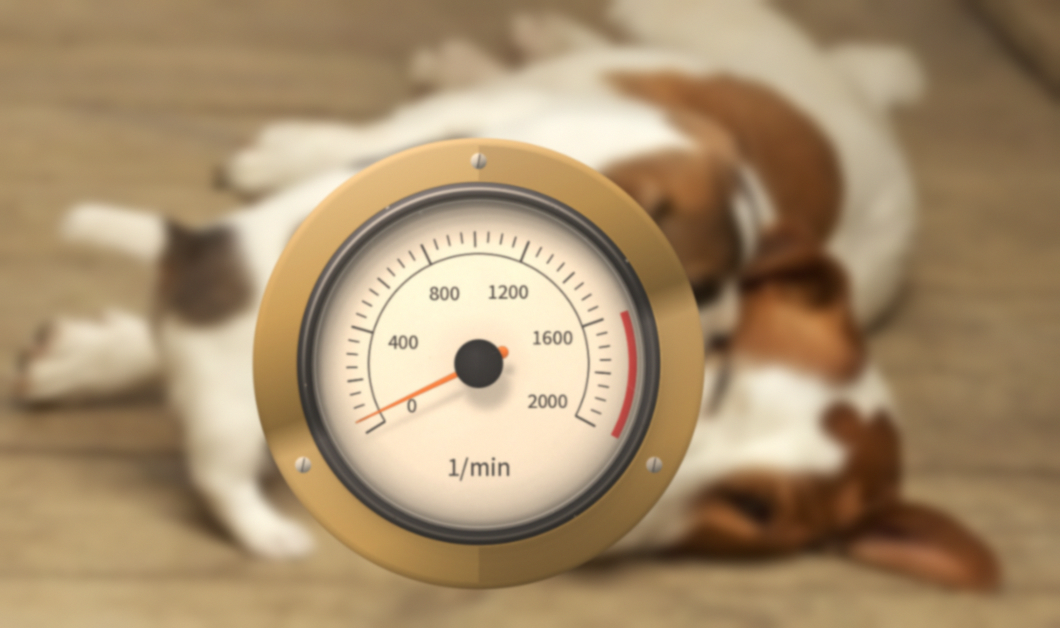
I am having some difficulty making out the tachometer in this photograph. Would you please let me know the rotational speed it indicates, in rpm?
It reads 50 rpm
